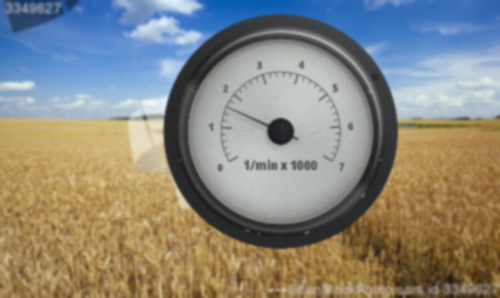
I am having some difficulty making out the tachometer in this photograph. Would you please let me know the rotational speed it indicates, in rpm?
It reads 1600 rpm
